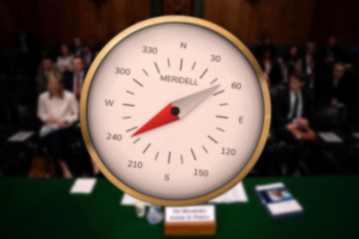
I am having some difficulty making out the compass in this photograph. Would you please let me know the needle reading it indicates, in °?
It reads 232.5 °
